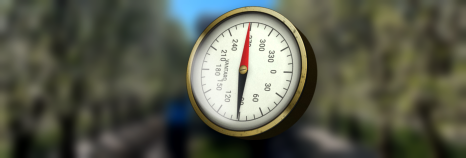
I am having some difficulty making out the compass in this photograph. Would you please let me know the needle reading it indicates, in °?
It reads 270 °
